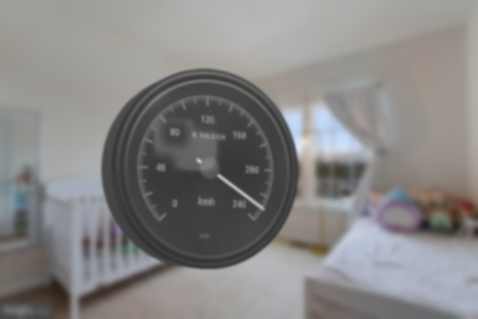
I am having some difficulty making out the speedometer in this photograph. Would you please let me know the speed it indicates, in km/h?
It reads 230 km/h
